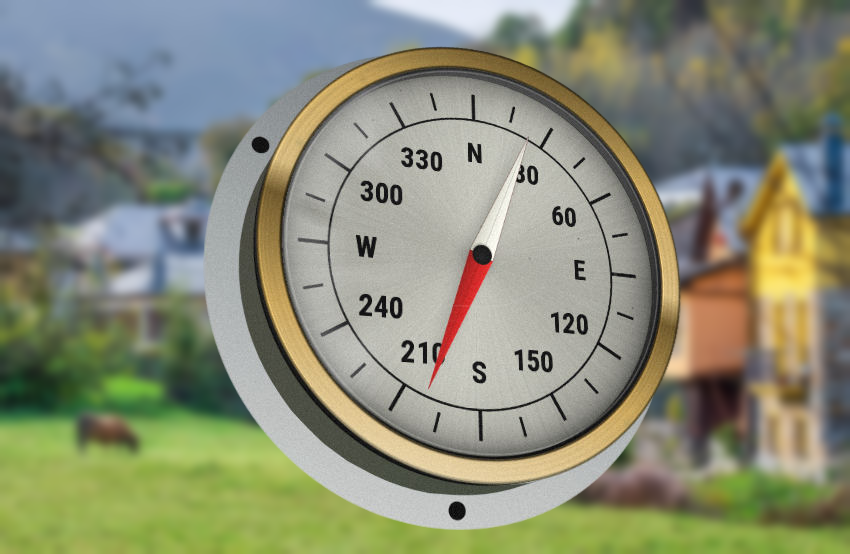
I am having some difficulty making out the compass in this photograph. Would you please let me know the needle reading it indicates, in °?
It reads 202.5 °
